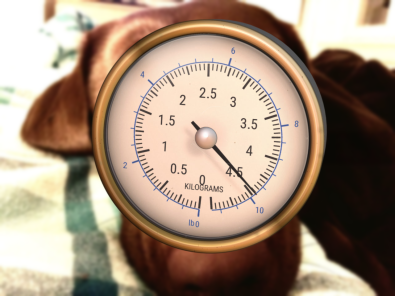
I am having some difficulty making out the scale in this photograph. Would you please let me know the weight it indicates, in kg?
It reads 4.45 kg
